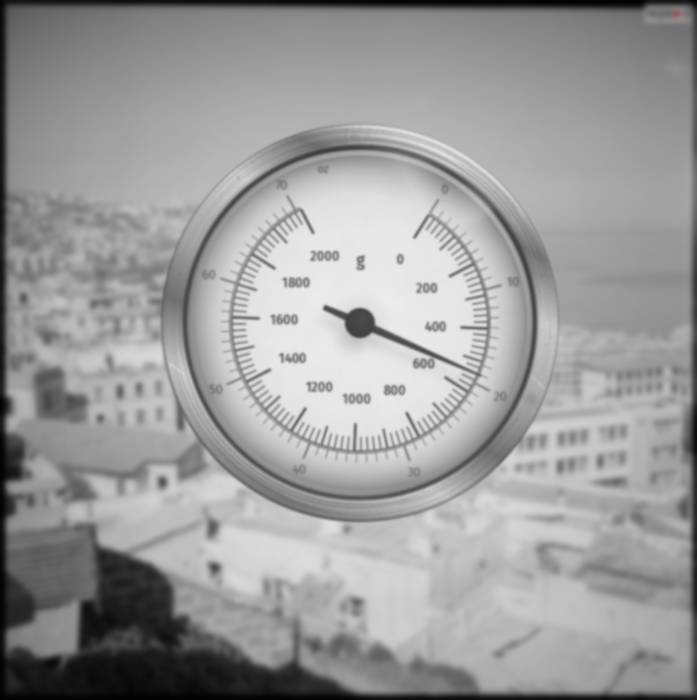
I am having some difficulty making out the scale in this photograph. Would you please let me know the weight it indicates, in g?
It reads 540 g
